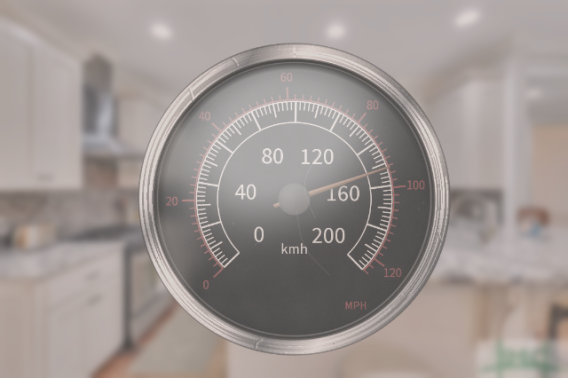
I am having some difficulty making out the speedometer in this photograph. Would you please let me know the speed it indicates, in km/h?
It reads 152 km/h
